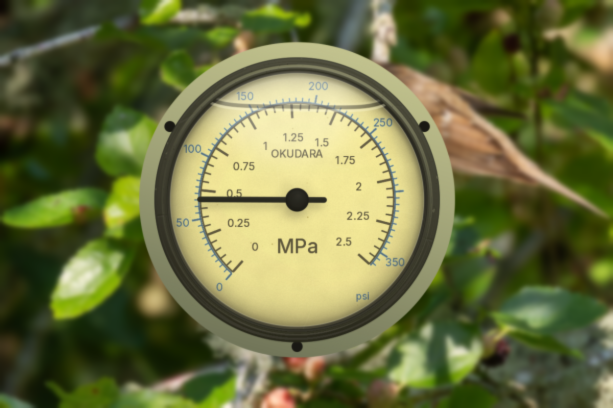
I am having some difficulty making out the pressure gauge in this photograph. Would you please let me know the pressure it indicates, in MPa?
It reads 0.45 MPa
